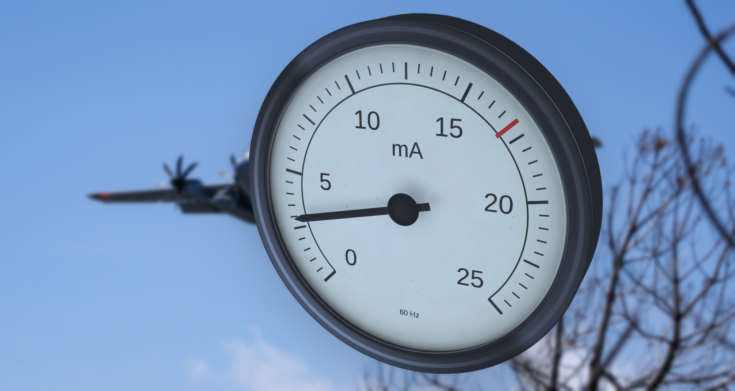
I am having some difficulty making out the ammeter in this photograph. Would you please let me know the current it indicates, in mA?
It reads 3 mA
